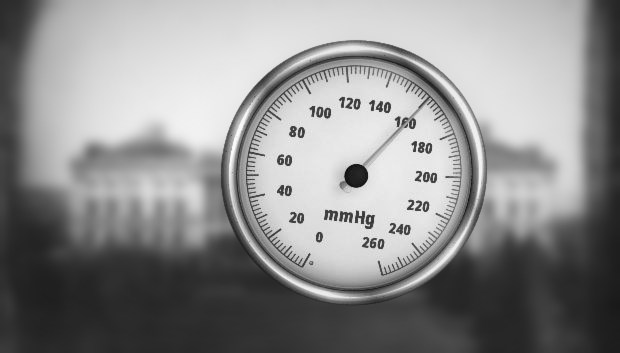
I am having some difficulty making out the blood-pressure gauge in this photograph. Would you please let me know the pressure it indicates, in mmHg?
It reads 160 mmHg
